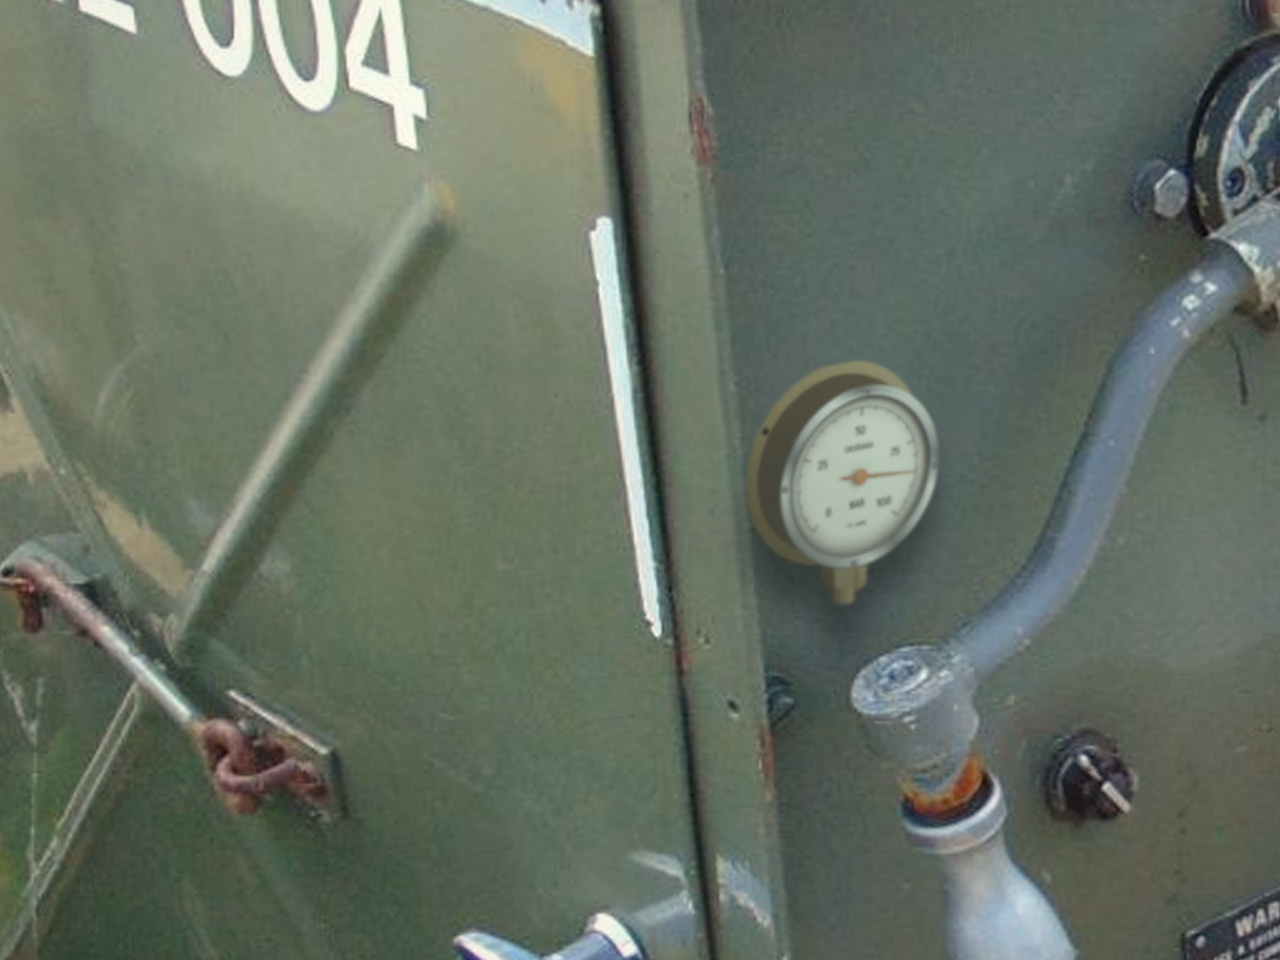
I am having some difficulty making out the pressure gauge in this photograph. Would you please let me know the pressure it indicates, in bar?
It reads 85 bar
